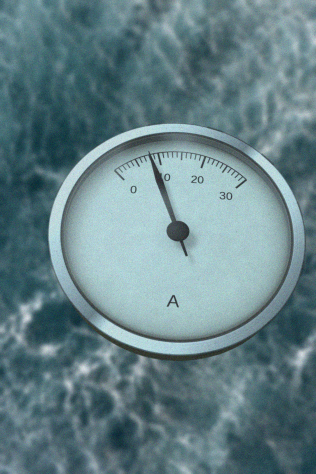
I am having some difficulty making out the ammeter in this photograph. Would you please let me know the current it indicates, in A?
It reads 8 A
